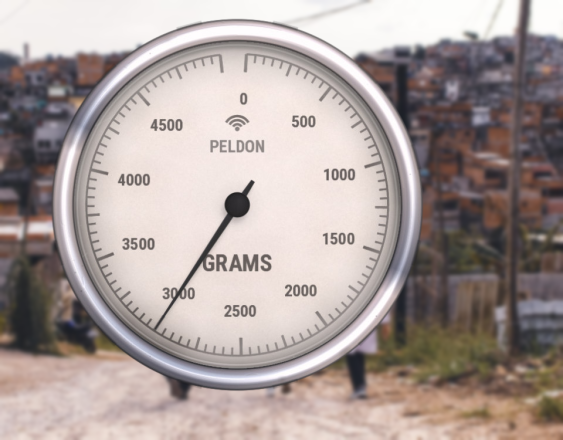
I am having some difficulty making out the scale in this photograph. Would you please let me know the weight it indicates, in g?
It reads 3000 g
